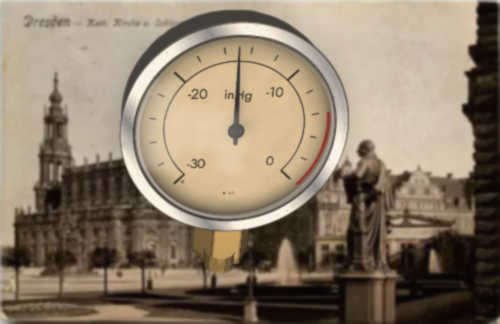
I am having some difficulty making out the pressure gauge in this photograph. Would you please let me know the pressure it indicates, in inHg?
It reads -15 inHg
